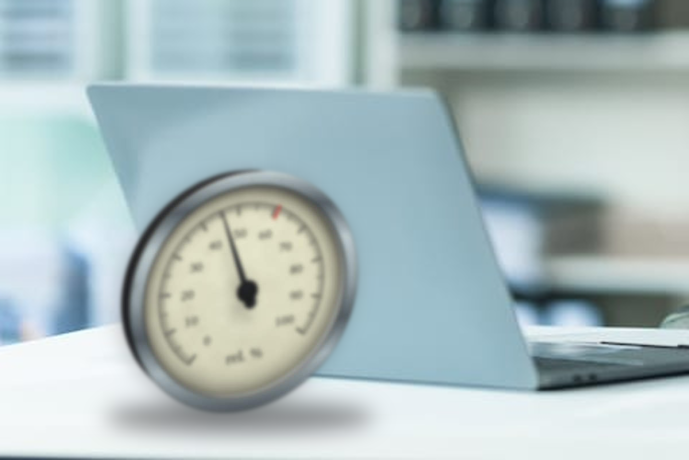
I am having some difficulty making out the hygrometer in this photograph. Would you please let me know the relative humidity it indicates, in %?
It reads 45 %
